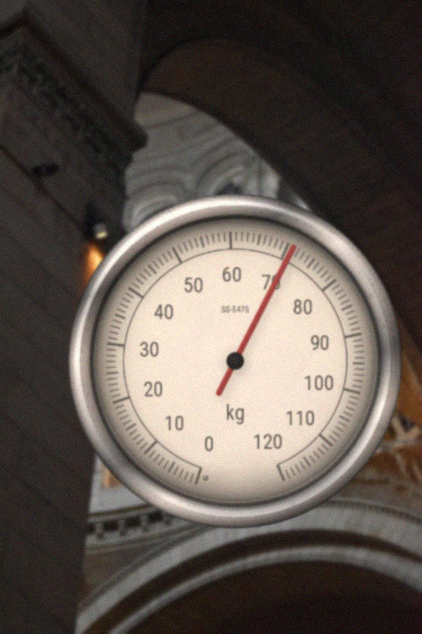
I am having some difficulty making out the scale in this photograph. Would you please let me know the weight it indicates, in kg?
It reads 71 kg
